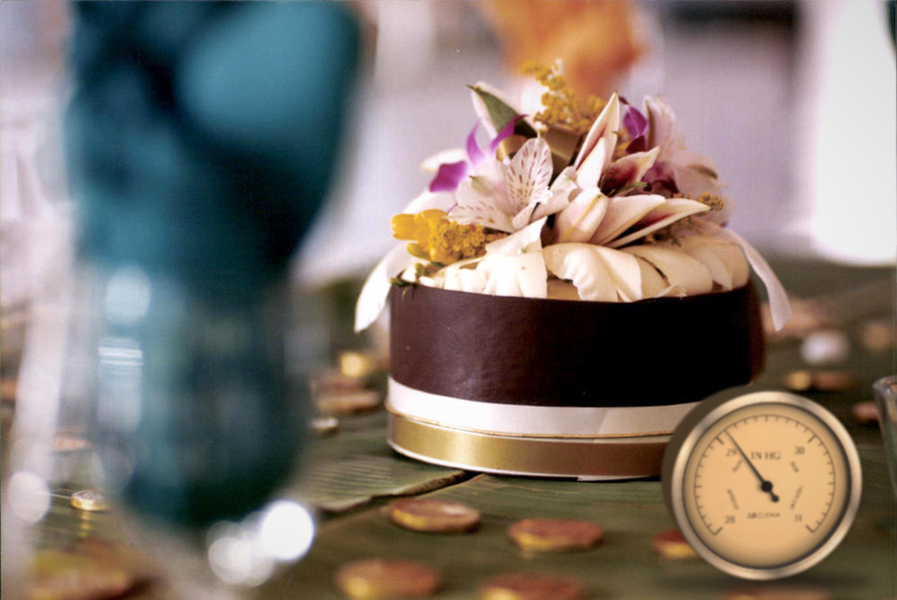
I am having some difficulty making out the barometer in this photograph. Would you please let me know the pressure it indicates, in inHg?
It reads 29.1 inHg
